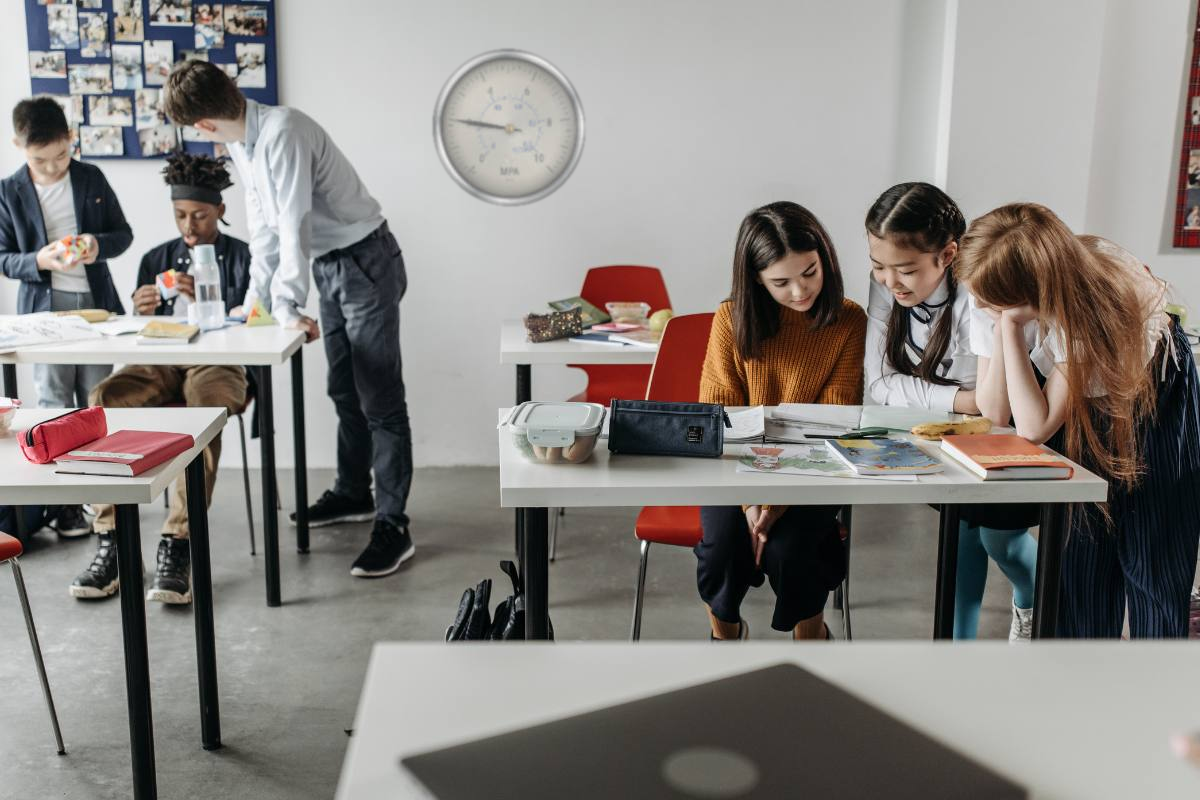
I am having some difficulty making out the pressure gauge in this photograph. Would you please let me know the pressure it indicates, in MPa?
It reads 2 MPa
